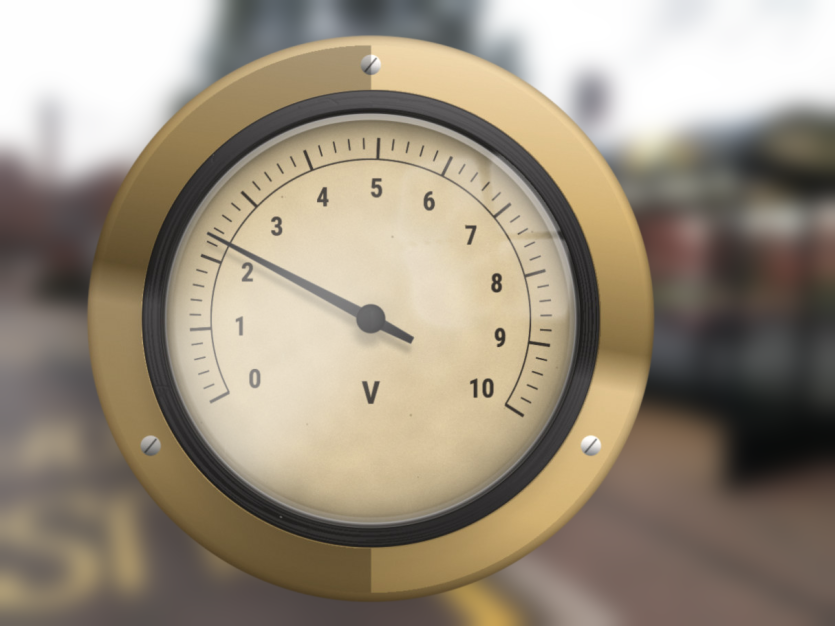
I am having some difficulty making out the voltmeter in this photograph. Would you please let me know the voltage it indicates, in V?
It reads 2.3 V
